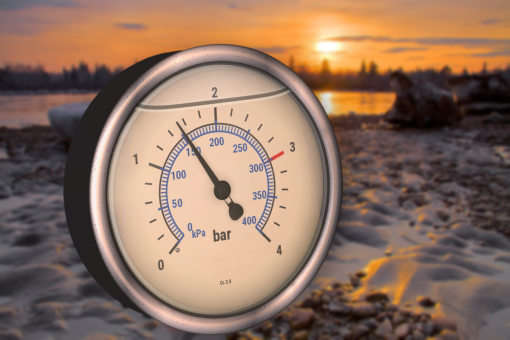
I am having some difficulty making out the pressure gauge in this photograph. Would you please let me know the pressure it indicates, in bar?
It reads 1.5 bar
